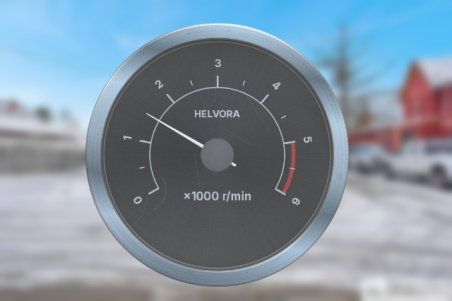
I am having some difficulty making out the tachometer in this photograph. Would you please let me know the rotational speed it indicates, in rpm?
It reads 1500 rpm
